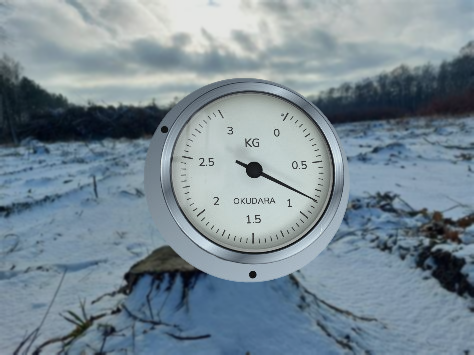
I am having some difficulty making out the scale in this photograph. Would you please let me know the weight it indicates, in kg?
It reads 0.85 kg
